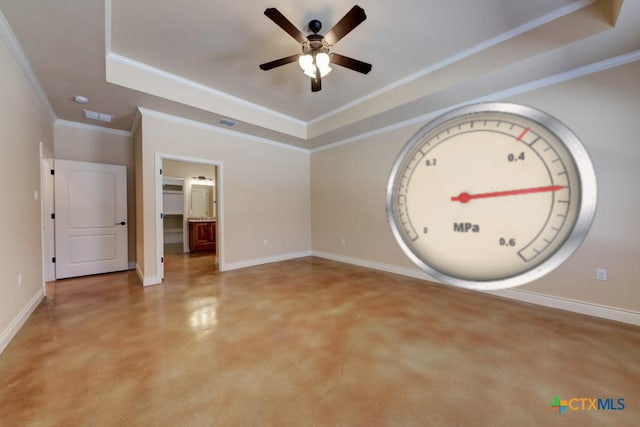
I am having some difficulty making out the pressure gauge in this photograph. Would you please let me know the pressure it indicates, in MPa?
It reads 0.48 MPa
